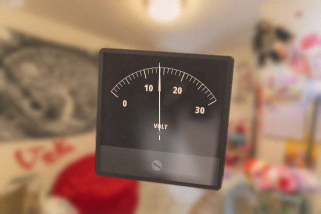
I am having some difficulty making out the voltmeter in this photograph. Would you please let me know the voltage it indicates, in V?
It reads 14 V
